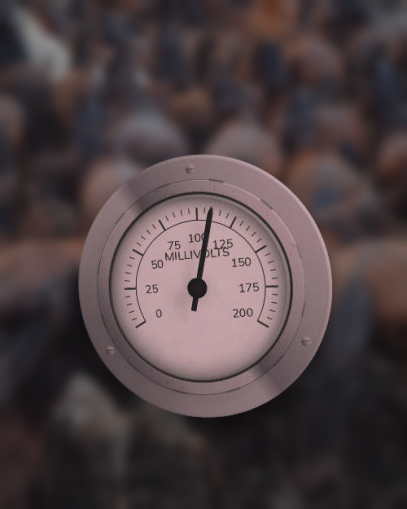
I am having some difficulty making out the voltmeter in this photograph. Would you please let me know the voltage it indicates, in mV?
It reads 110 mV
